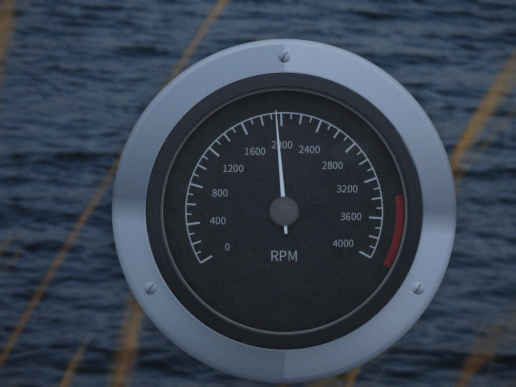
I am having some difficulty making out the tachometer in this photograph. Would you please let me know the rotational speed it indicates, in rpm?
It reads 1950 rpm
